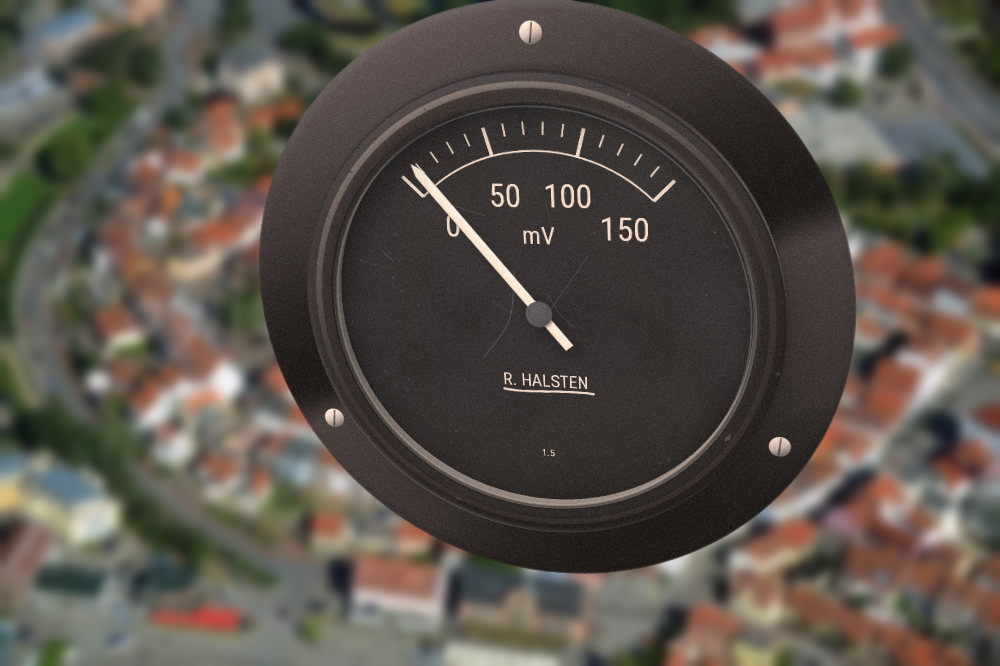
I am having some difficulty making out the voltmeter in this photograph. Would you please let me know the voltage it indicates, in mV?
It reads 10 mV
